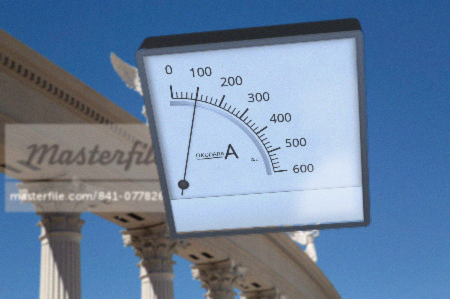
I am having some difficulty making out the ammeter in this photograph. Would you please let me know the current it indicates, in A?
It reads 100 A
